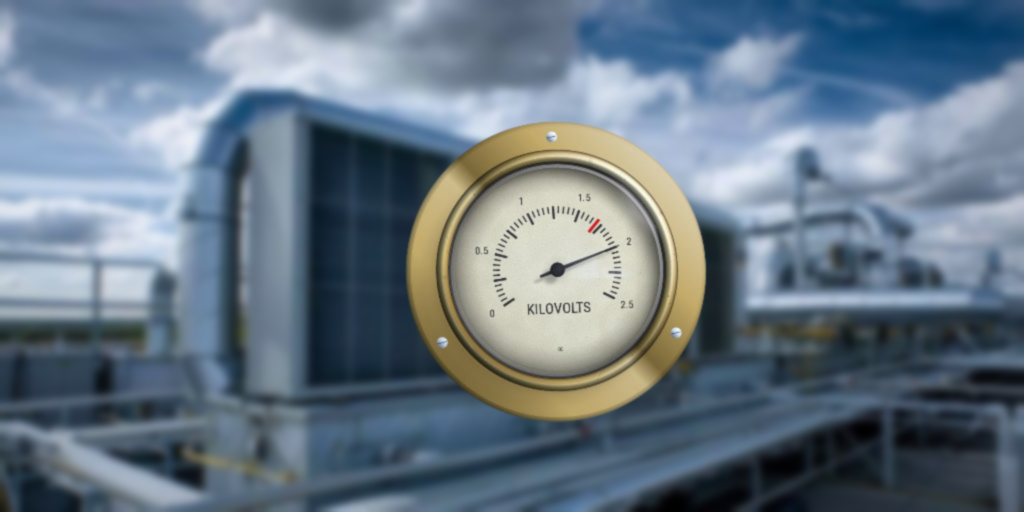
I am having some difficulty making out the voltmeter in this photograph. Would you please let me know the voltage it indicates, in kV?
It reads 2 kV
